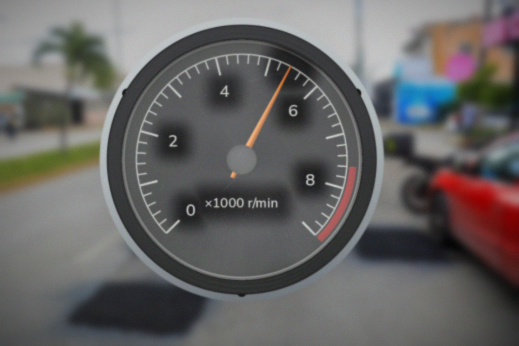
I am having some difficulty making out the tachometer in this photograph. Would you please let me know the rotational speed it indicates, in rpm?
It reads 5400 rpm
